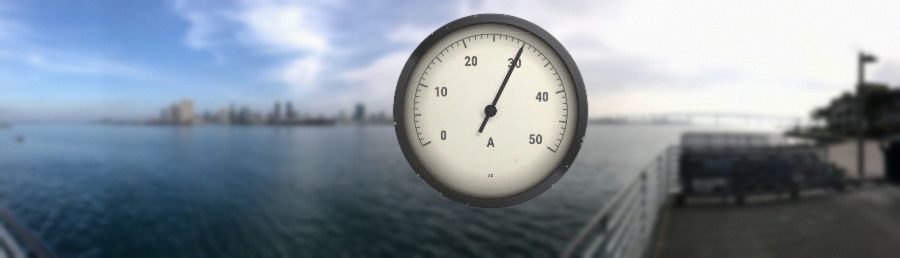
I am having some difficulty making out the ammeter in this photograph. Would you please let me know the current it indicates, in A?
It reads 30 A
